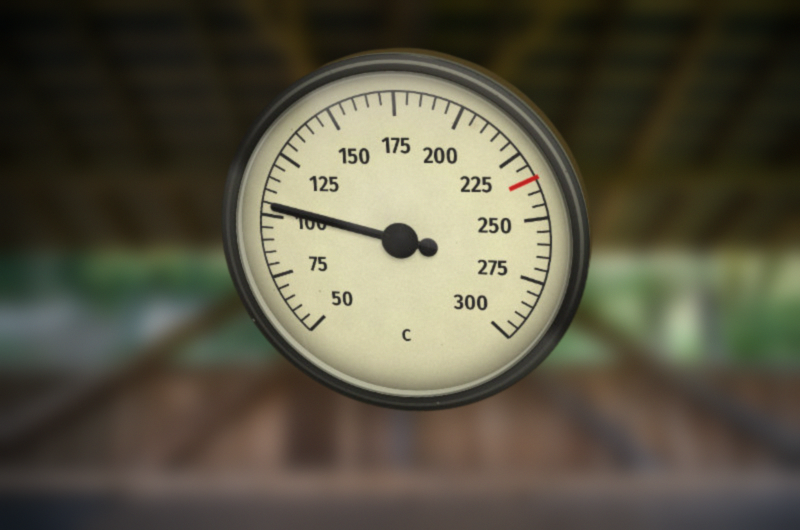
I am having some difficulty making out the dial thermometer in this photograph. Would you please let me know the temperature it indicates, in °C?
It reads 105 °C
